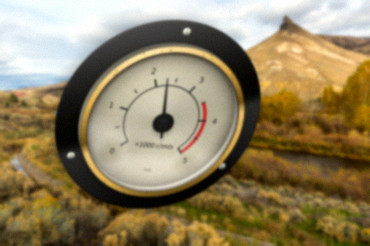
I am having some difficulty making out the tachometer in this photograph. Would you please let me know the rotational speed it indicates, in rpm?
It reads 2250 rpm
